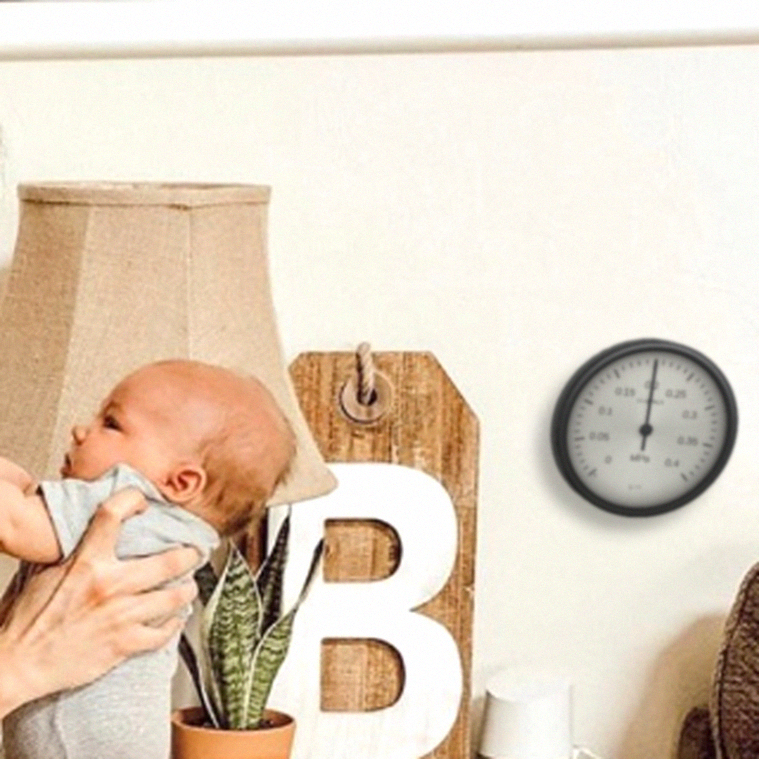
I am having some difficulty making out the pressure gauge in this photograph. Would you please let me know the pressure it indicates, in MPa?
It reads 0.2 MPa
